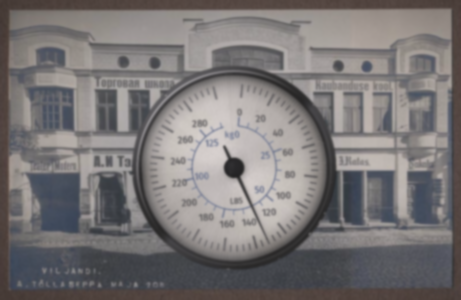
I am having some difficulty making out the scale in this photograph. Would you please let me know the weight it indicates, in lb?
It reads 132 lb
